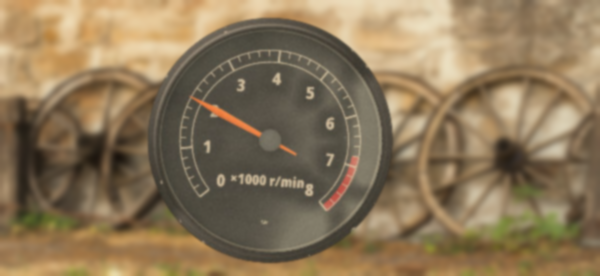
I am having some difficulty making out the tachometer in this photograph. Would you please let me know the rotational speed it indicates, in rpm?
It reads 2000 rpm
